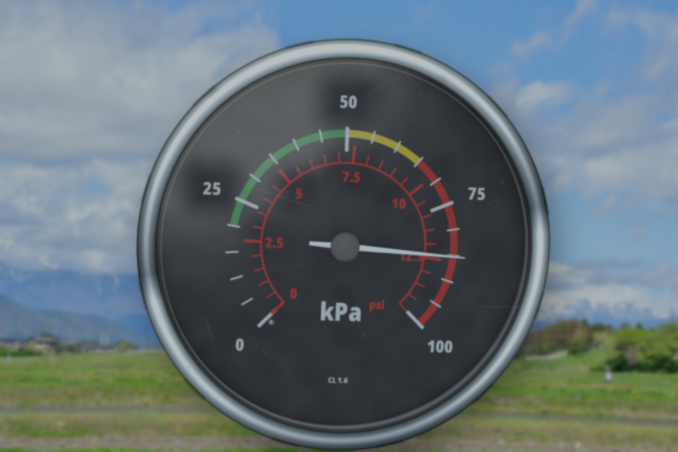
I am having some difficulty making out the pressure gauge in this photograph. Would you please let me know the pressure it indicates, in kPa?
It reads 85 kPa
